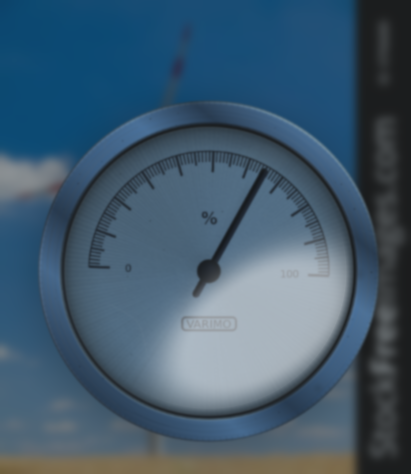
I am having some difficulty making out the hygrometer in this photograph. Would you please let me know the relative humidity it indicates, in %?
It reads 65 %
